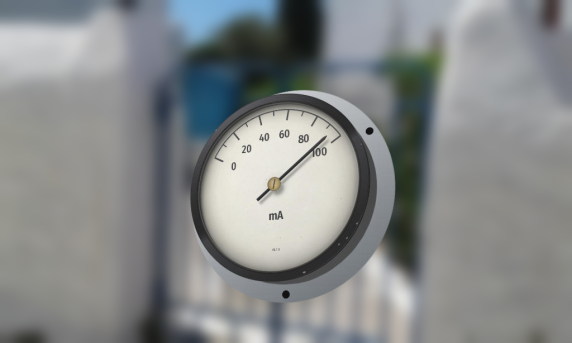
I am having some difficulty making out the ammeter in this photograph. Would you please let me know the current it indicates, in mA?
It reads 95 mA
